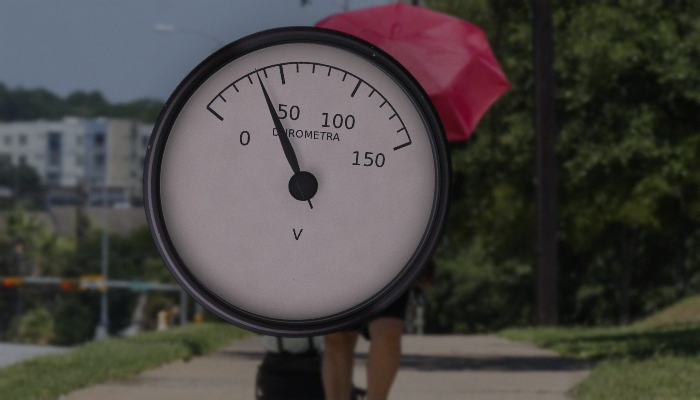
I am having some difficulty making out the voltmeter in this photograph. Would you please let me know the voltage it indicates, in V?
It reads 35 V
